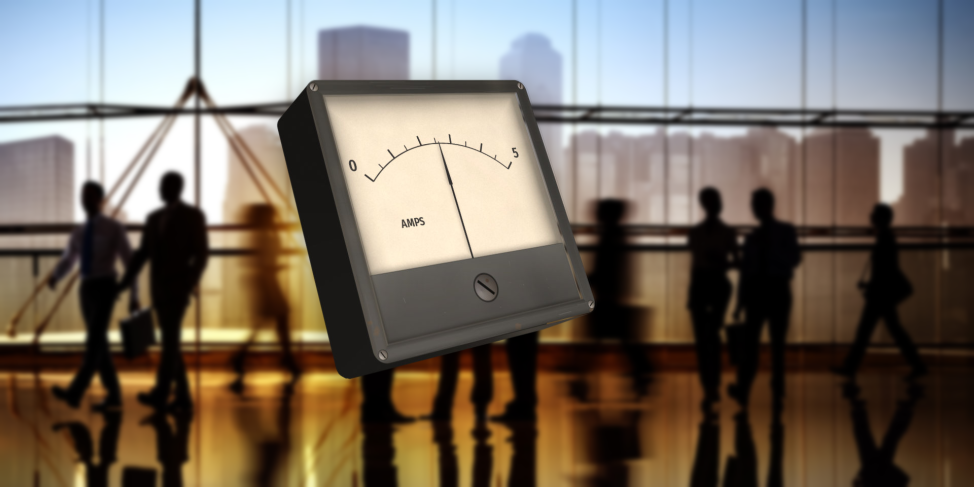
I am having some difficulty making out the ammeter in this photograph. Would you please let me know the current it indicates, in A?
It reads 2.5 A
